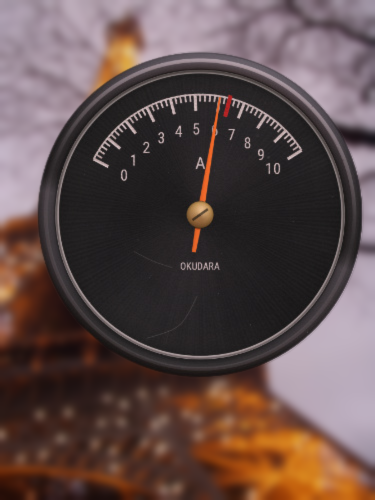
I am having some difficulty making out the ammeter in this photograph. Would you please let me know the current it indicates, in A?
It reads 6 A
